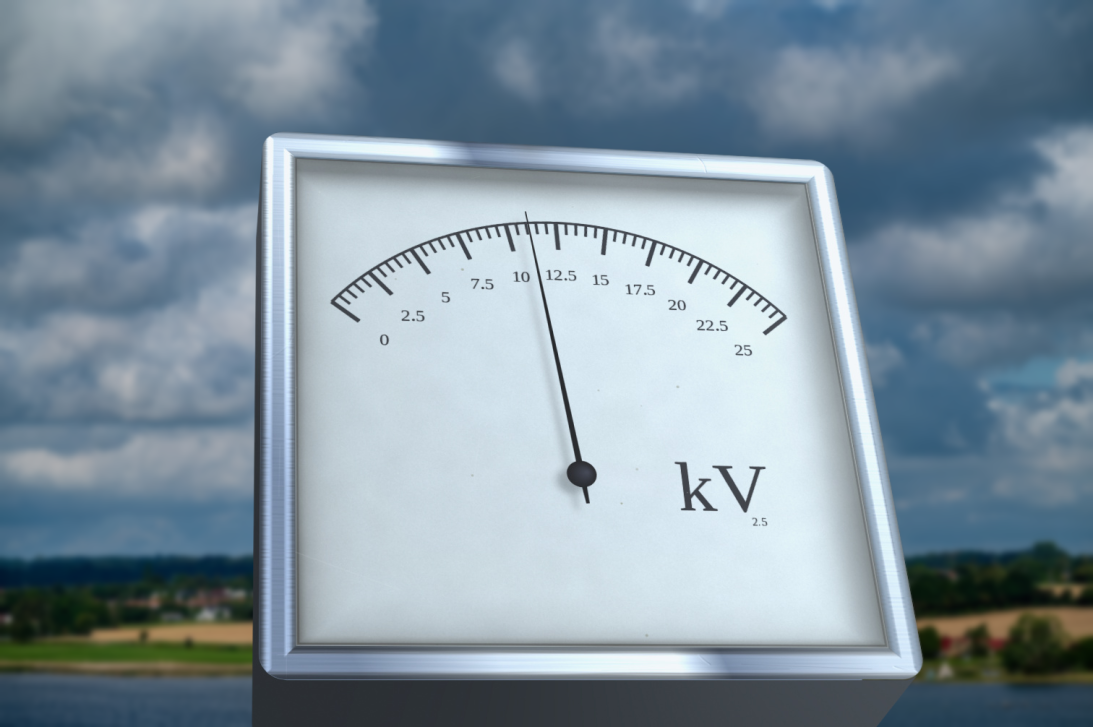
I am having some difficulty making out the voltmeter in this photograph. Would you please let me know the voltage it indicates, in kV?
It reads 11 kV
